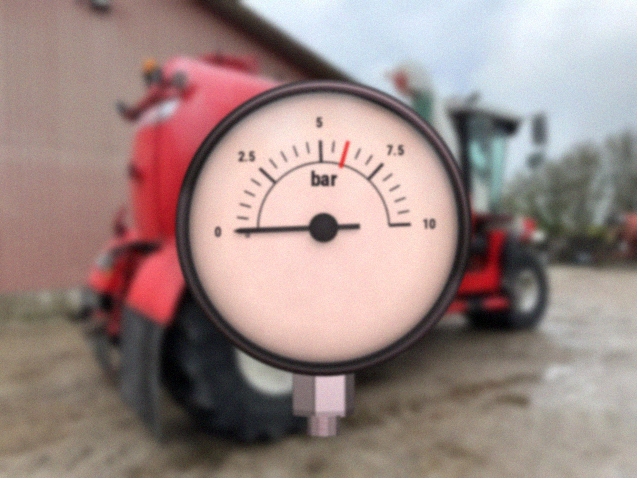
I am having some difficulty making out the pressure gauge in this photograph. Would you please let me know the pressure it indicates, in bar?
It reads 0 bar
